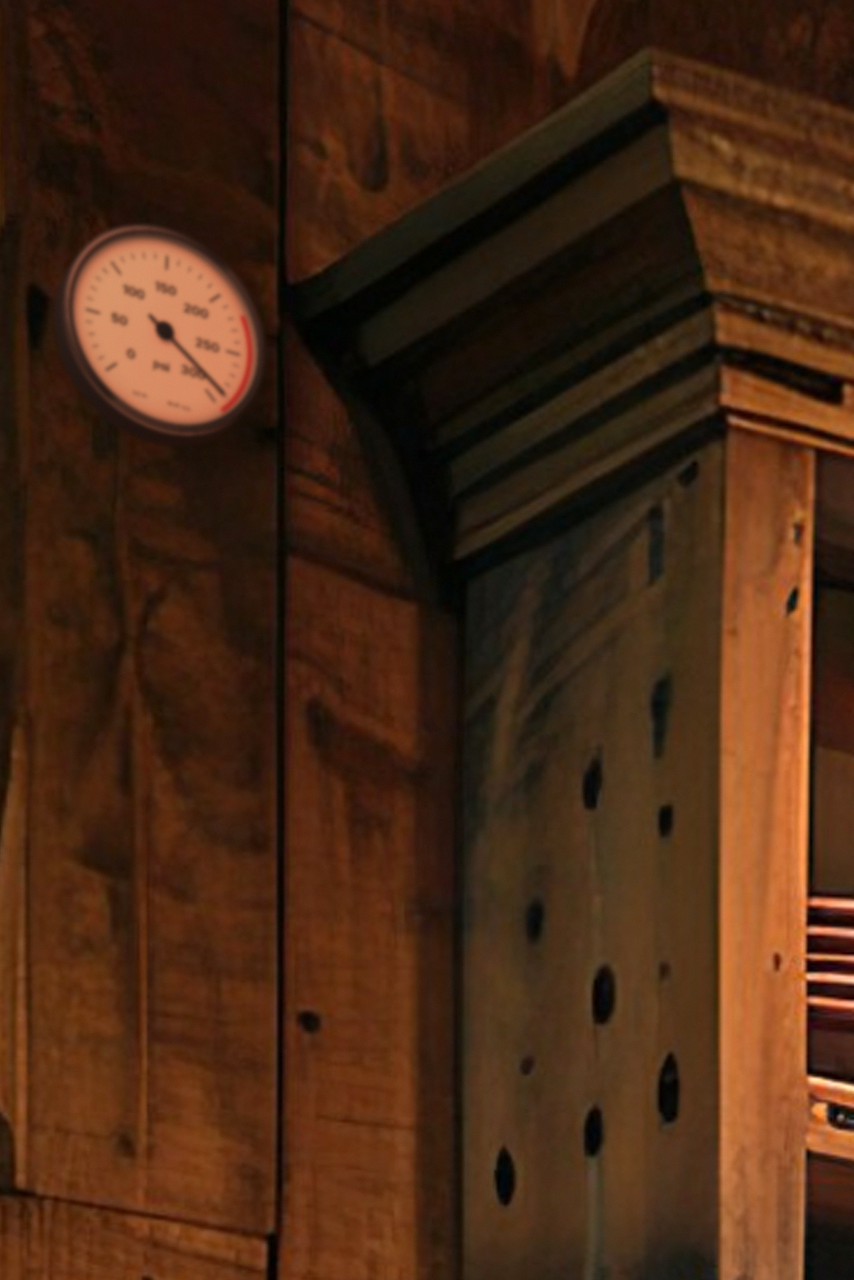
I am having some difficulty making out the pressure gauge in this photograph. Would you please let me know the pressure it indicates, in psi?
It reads 290 psi
